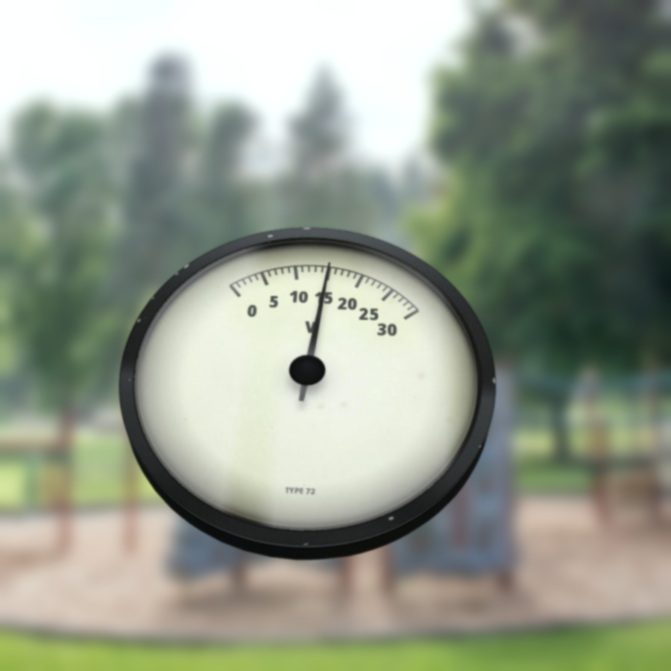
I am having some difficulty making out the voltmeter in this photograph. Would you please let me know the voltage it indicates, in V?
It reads 15 V
